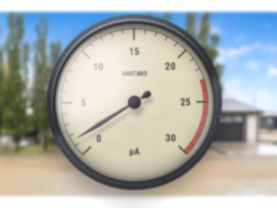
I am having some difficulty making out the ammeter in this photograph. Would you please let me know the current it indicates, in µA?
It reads 1.5 µA
